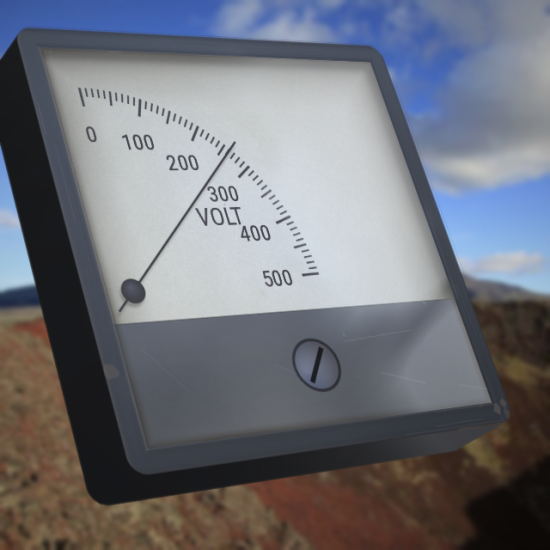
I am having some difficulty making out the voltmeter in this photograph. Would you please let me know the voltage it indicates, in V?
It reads 260 V
